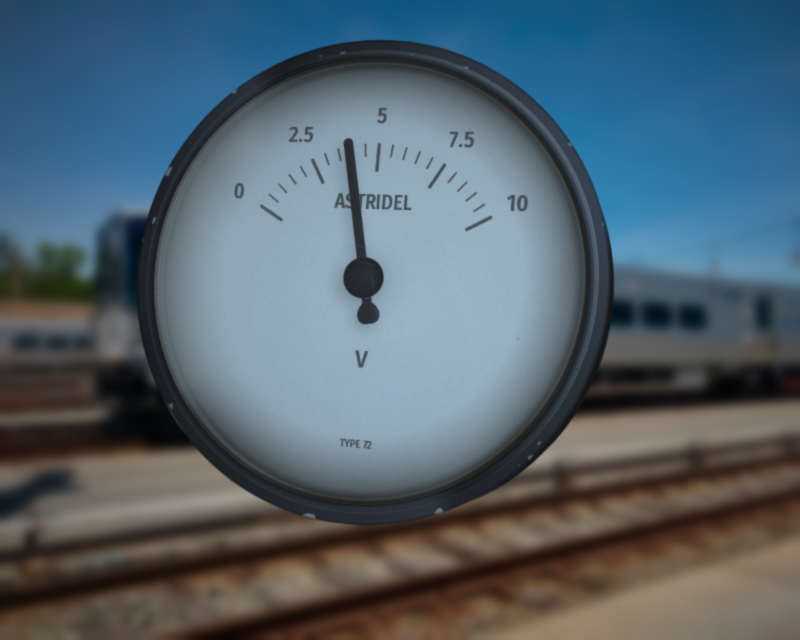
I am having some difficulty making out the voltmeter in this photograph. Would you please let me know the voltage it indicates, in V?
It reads 4 V
